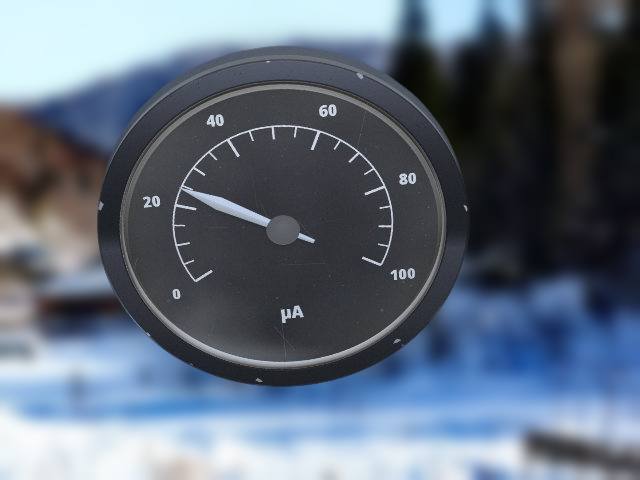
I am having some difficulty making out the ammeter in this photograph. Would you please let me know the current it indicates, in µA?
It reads 25 µA
